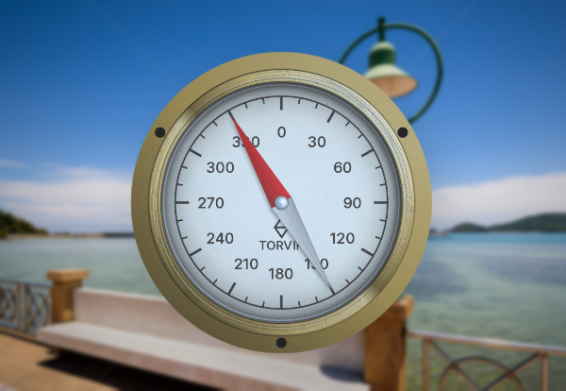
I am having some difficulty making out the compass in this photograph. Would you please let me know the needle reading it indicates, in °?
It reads 330 °
